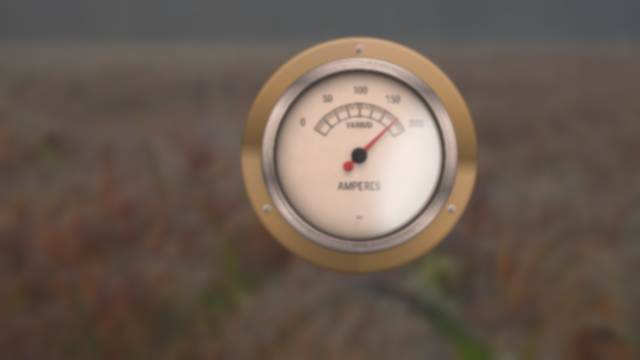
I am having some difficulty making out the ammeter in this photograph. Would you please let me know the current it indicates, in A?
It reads 175 A
